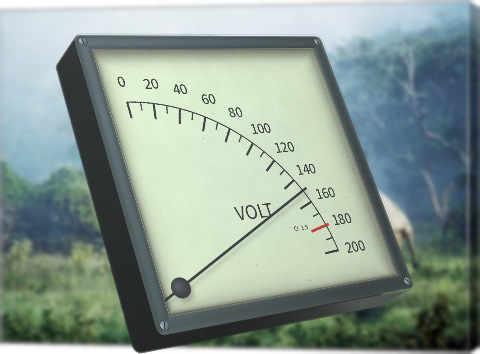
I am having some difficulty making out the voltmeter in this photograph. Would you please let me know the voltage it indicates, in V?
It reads 150 V
